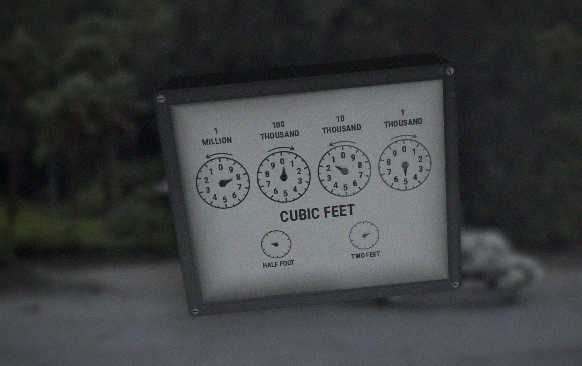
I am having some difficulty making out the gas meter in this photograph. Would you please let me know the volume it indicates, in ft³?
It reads 801500 ft³
